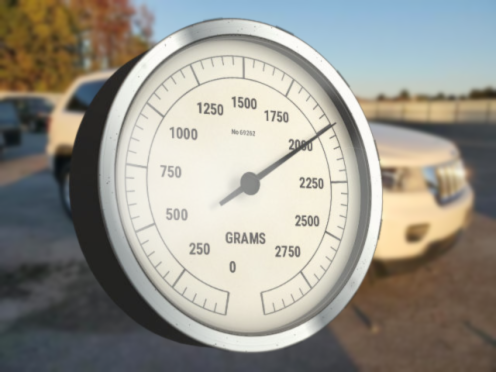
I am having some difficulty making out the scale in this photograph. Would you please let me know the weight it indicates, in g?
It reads 2000 g
